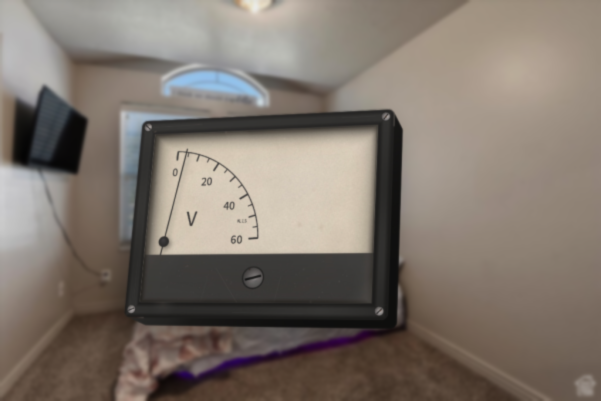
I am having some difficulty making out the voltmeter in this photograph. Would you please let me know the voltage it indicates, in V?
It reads 5 V
